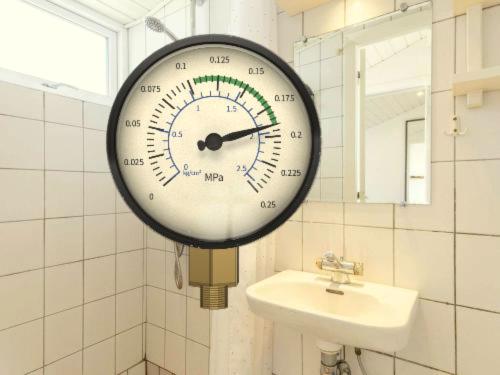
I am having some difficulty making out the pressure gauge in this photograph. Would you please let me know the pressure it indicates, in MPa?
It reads 0.19 MPa
